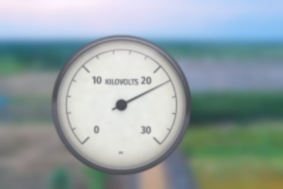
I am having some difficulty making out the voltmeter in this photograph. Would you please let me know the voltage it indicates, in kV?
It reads 22 kV
